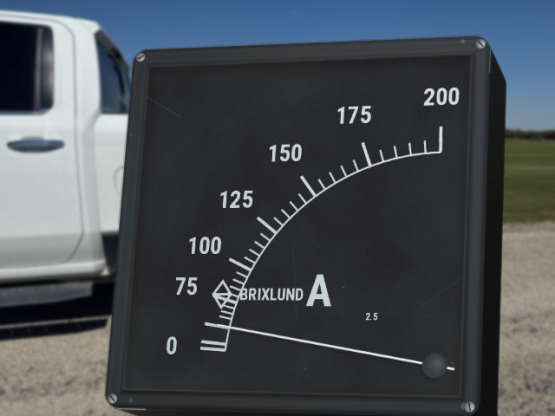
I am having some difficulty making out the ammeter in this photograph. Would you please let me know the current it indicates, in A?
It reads 50 A
